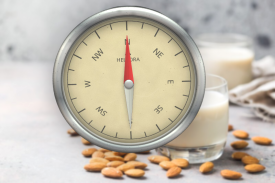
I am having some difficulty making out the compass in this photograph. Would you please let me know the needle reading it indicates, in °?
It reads 0 °
